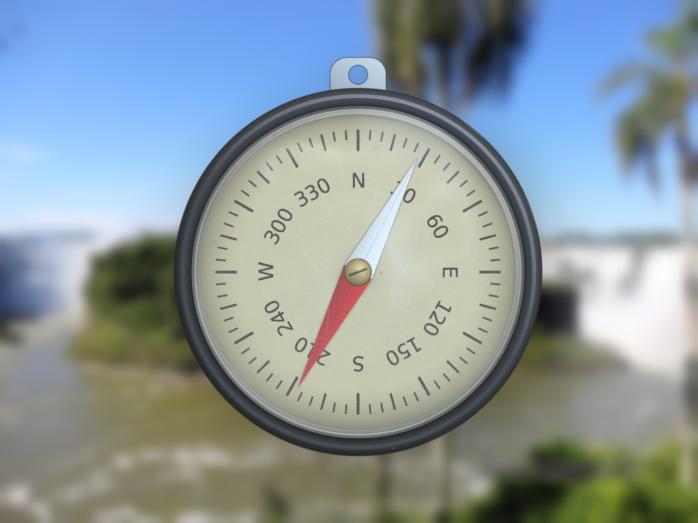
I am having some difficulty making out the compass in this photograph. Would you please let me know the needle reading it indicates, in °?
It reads 207.5 °
